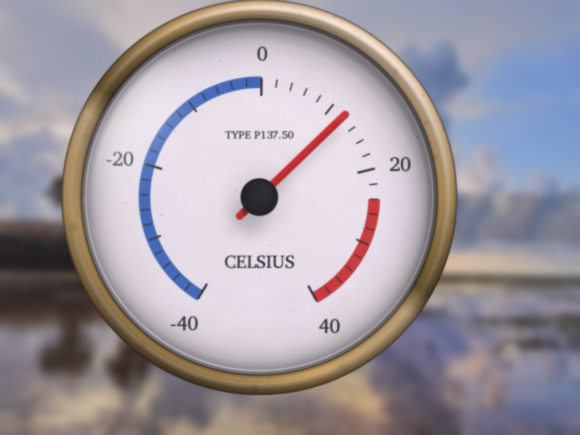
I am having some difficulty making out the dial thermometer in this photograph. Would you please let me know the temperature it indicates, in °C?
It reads 12 °C
